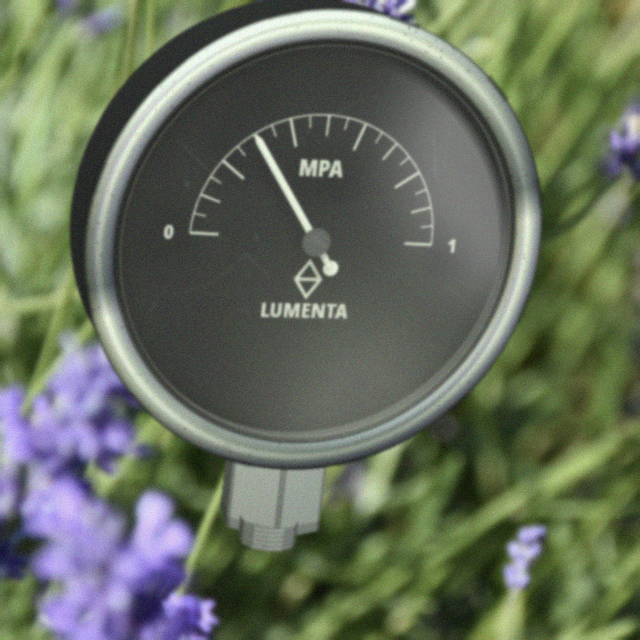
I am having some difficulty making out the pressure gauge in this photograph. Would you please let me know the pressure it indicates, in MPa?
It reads 0.3 MPa
